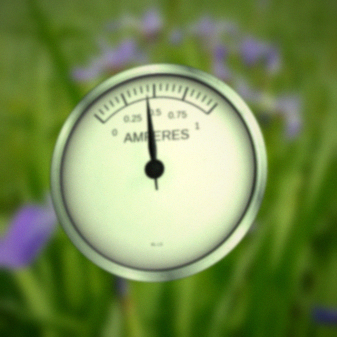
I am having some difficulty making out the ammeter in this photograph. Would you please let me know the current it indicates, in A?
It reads 0.45 A
